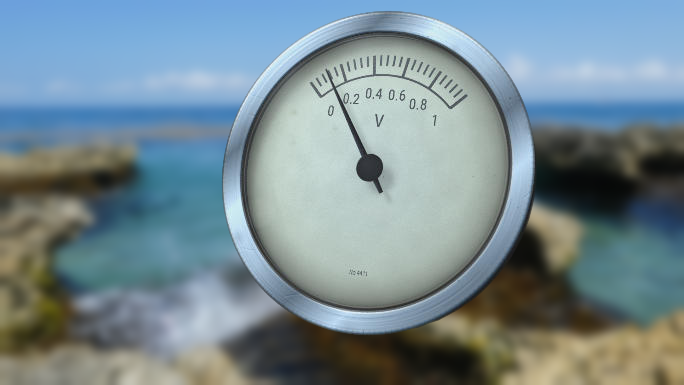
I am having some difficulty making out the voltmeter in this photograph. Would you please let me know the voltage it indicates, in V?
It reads 0.12 V
